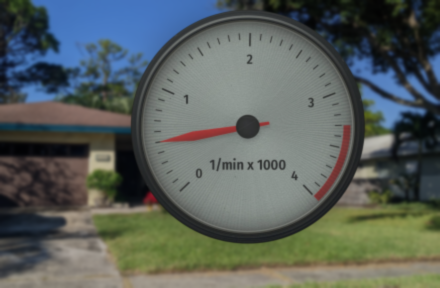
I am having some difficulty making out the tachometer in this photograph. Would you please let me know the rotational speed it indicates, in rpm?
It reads 500 rpm
